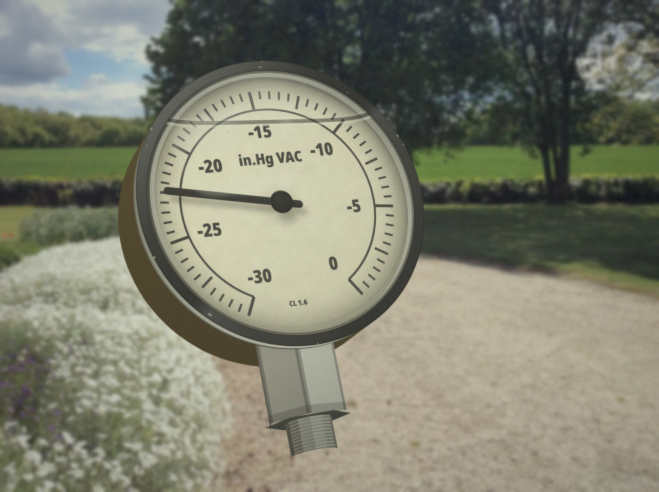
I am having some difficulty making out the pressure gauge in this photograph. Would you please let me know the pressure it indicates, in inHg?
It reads -22.5 inHg
